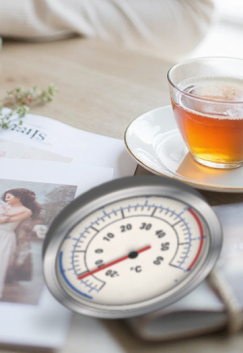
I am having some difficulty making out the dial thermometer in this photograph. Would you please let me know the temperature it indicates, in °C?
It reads -10 °C
